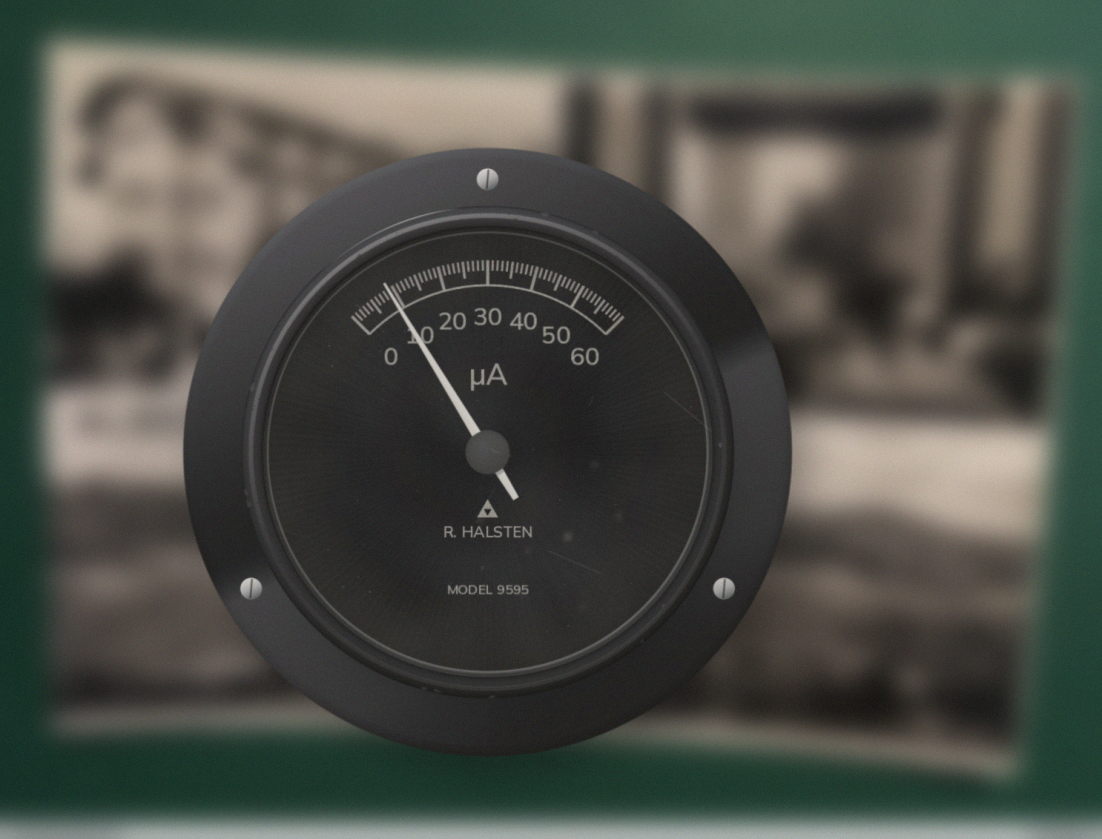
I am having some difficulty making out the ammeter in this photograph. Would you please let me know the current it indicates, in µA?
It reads 9 µA
